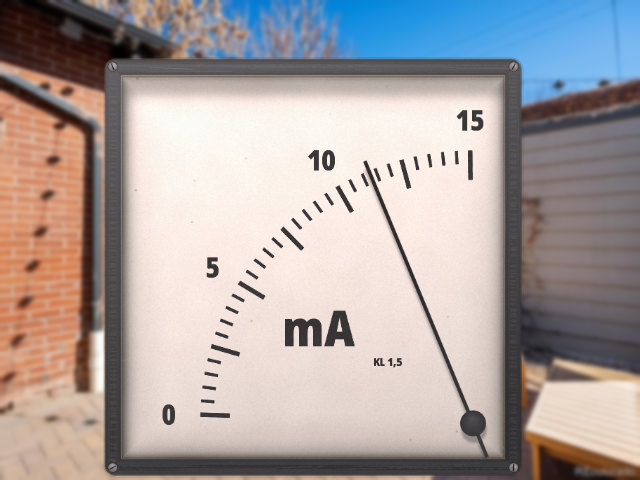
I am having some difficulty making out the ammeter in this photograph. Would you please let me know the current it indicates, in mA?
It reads 11.25 mA
